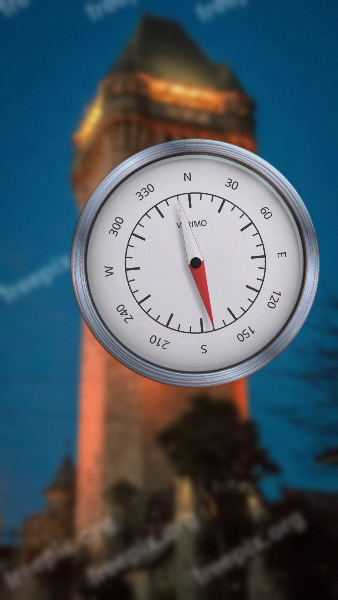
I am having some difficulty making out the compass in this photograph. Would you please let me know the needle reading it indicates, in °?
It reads 170 °
